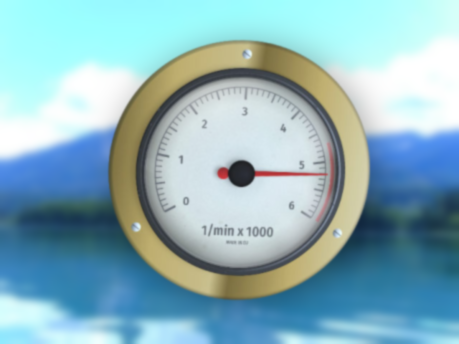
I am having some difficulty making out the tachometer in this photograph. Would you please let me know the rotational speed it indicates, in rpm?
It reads 5200 rpm
